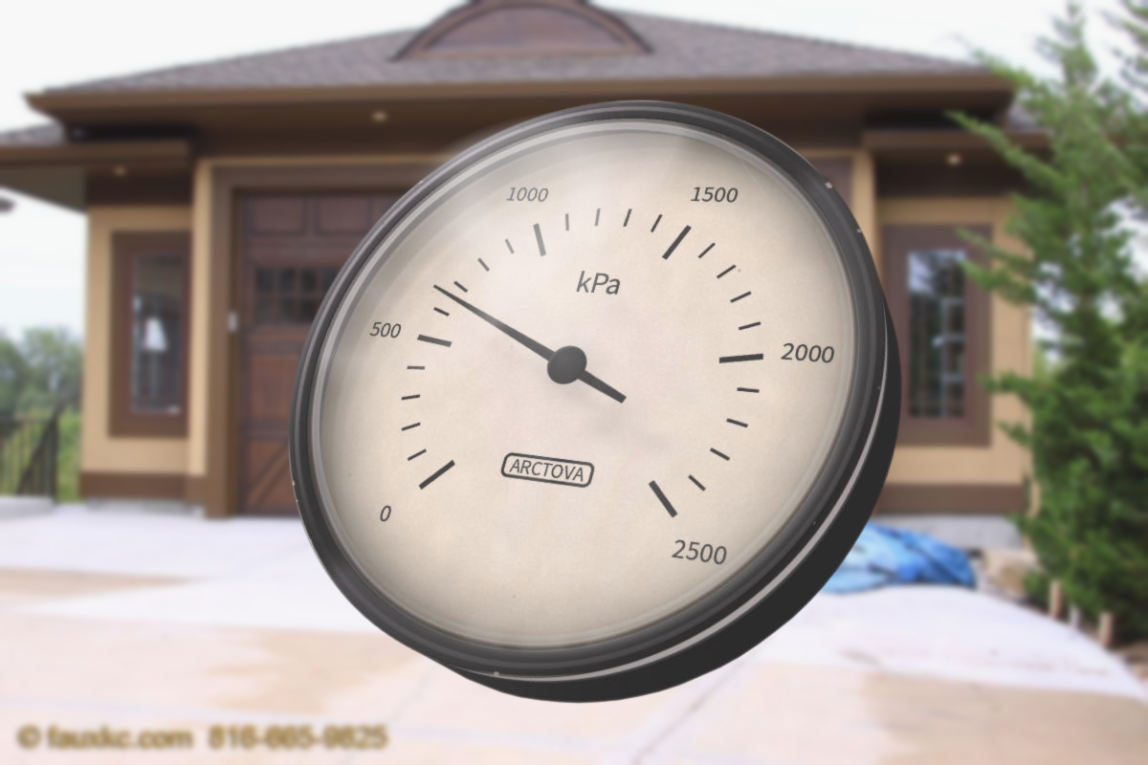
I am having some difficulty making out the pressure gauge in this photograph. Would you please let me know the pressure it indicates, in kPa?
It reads 650 kPa
